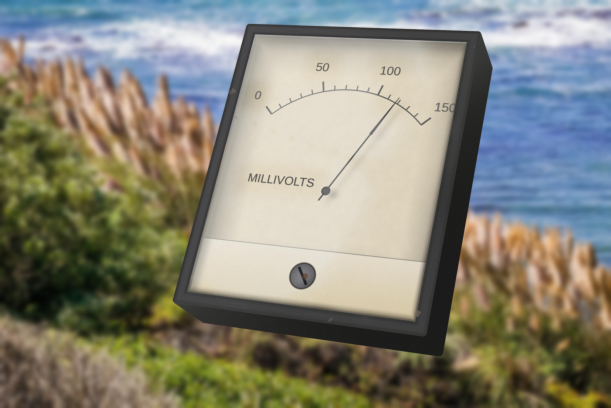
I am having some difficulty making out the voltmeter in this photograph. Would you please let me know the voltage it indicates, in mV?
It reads 120 mV
